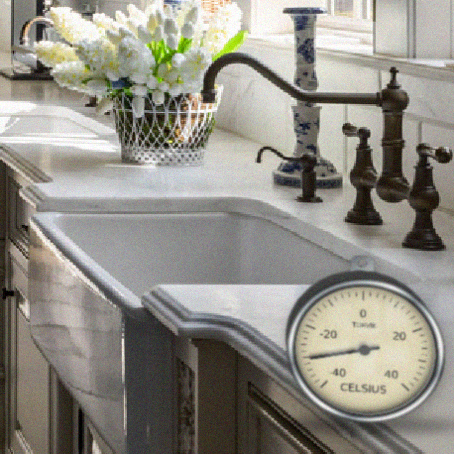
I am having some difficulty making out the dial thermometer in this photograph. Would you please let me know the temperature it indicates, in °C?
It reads -30 °C
